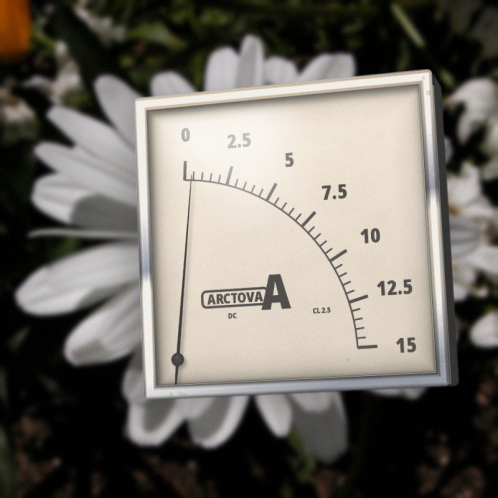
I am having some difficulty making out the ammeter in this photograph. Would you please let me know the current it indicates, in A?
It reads 0.5 A
